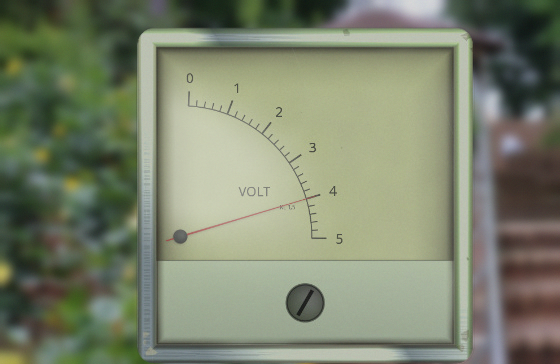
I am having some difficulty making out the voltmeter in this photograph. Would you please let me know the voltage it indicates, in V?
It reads 4 V
